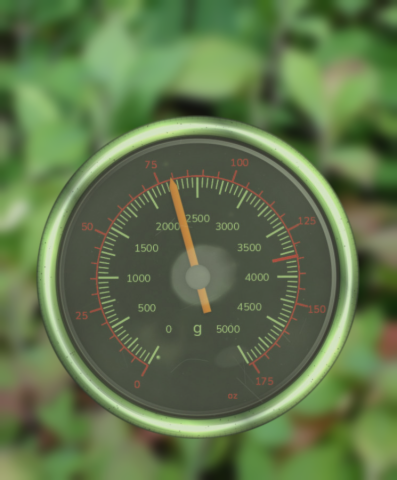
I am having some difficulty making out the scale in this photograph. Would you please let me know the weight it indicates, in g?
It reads 2250 g
